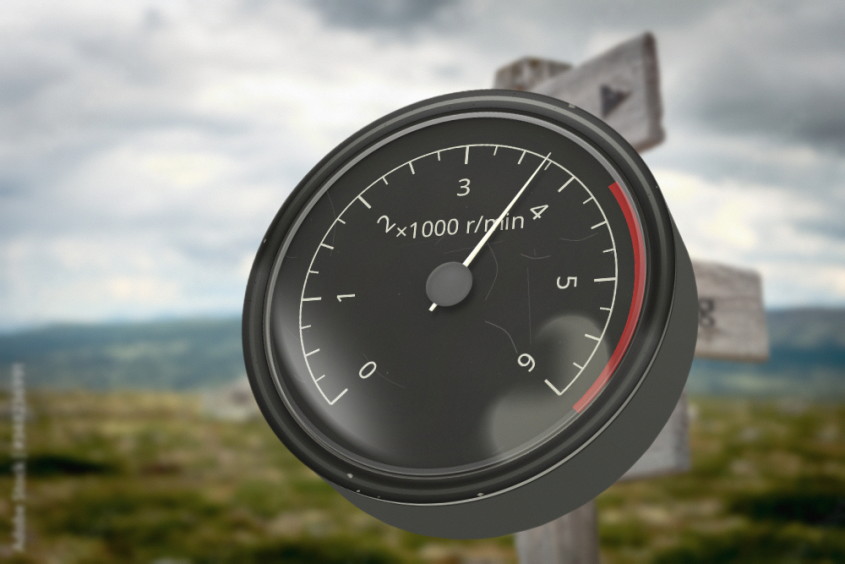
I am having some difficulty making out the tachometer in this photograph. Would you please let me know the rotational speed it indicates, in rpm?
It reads 3750 rpm
